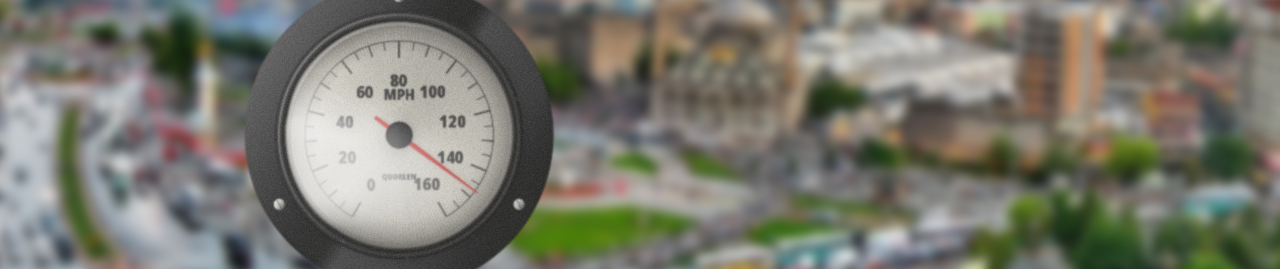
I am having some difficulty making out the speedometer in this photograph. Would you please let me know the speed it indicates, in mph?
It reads 147.5 mph
